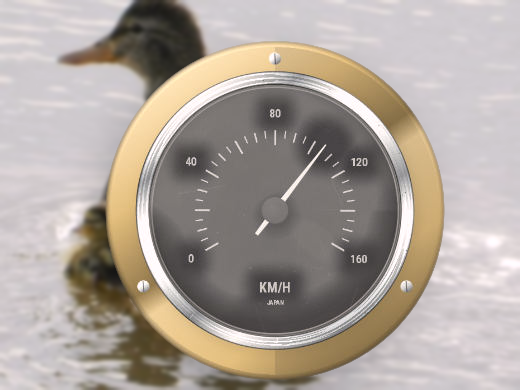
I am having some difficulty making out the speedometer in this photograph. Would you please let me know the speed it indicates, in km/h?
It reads 105 km/h
